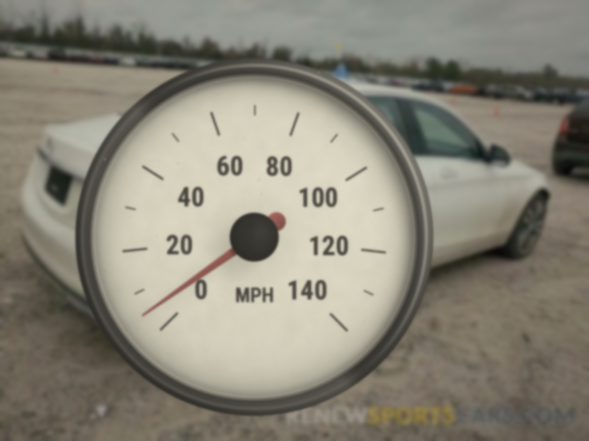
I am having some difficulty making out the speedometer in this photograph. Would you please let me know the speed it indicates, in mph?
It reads 5 mph
